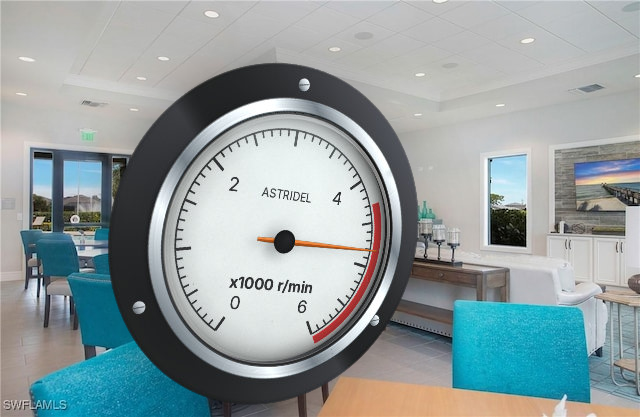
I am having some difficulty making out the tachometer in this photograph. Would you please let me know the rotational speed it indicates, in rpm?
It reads 4800 rpm
